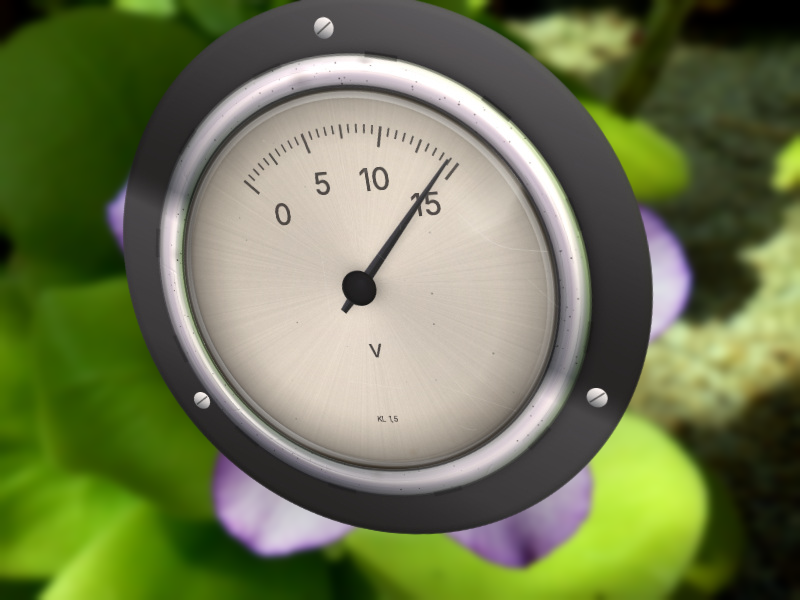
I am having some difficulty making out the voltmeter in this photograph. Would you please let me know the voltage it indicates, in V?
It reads 14.5 V
